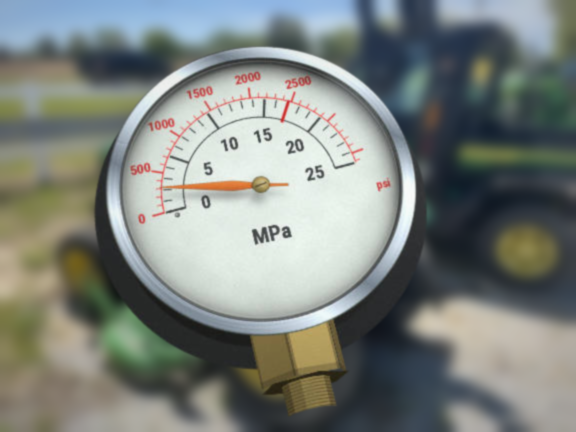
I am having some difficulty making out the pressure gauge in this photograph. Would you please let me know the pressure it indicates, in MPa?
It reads 2 MPa
